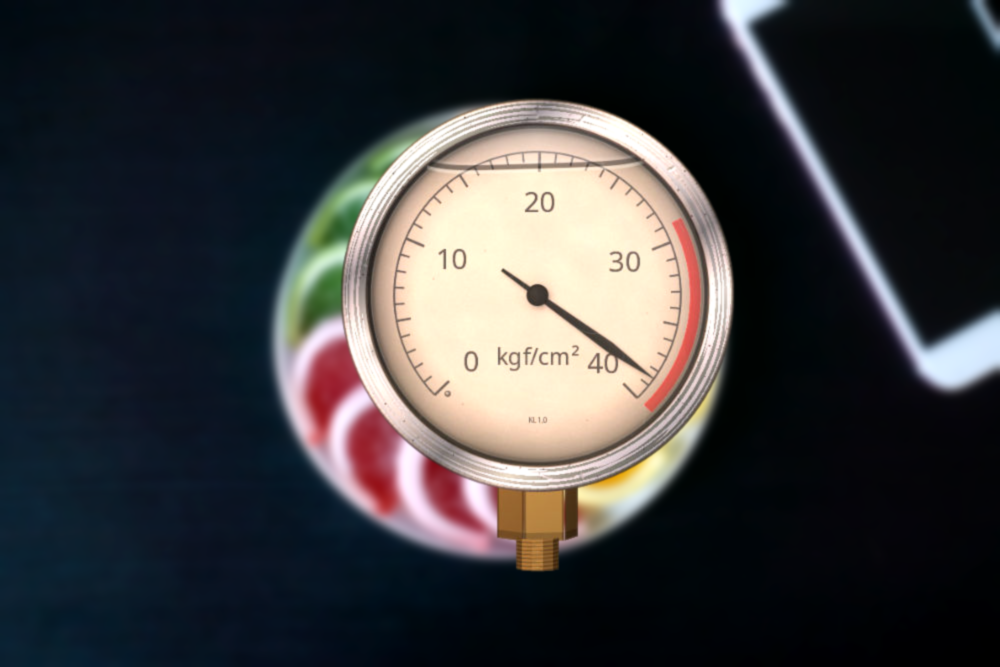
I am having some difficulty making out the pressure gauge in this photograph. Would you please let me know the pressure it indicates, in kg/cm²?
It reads 38.5 kg/cm²
